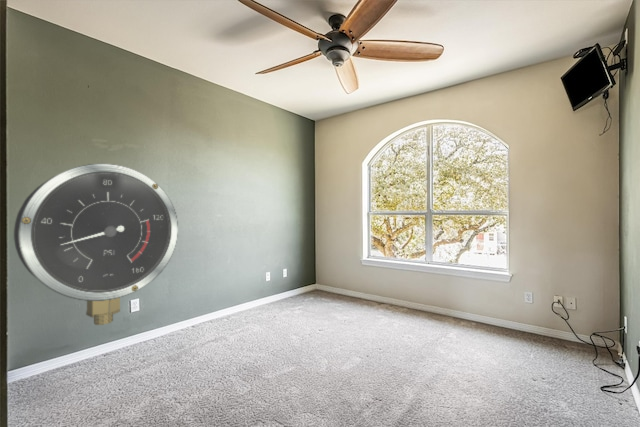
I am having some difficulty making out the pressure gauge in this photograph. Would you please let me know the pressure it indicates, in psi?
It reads 25 psi
